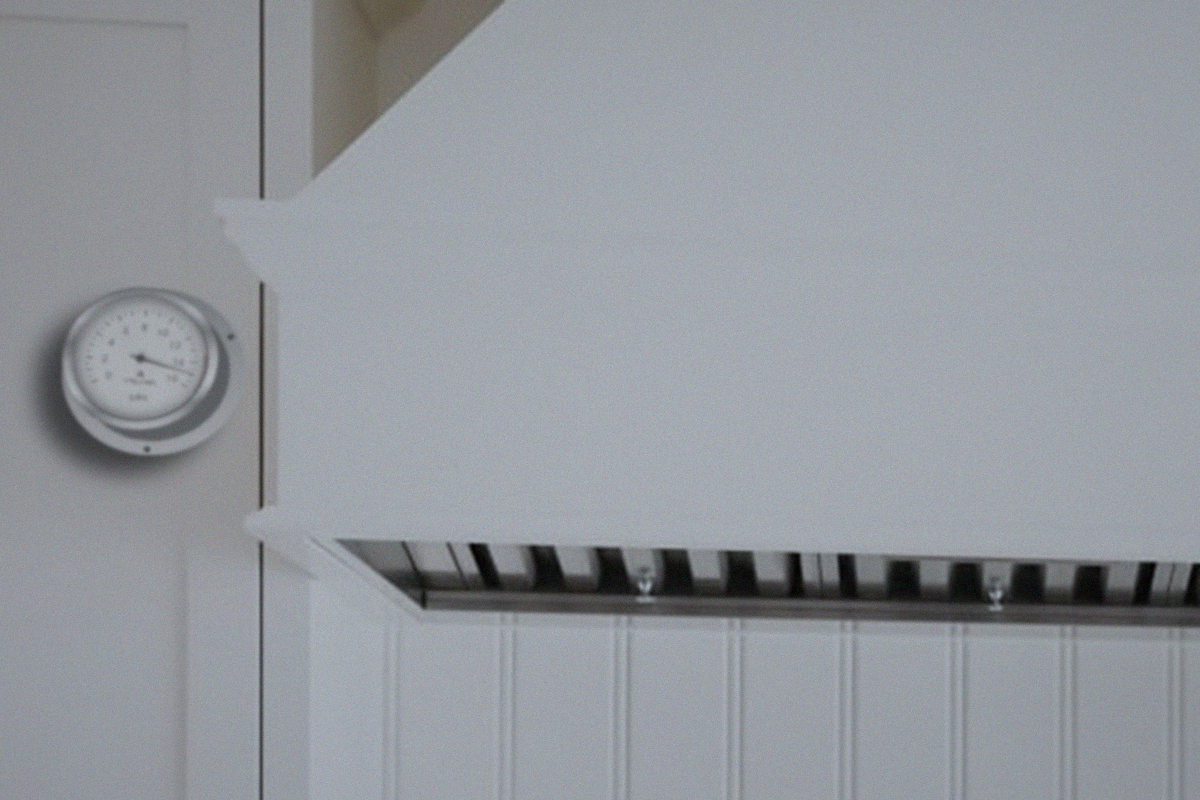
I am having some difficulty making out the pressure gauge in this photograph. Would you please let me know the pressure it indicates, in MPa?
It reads 15 MPa
